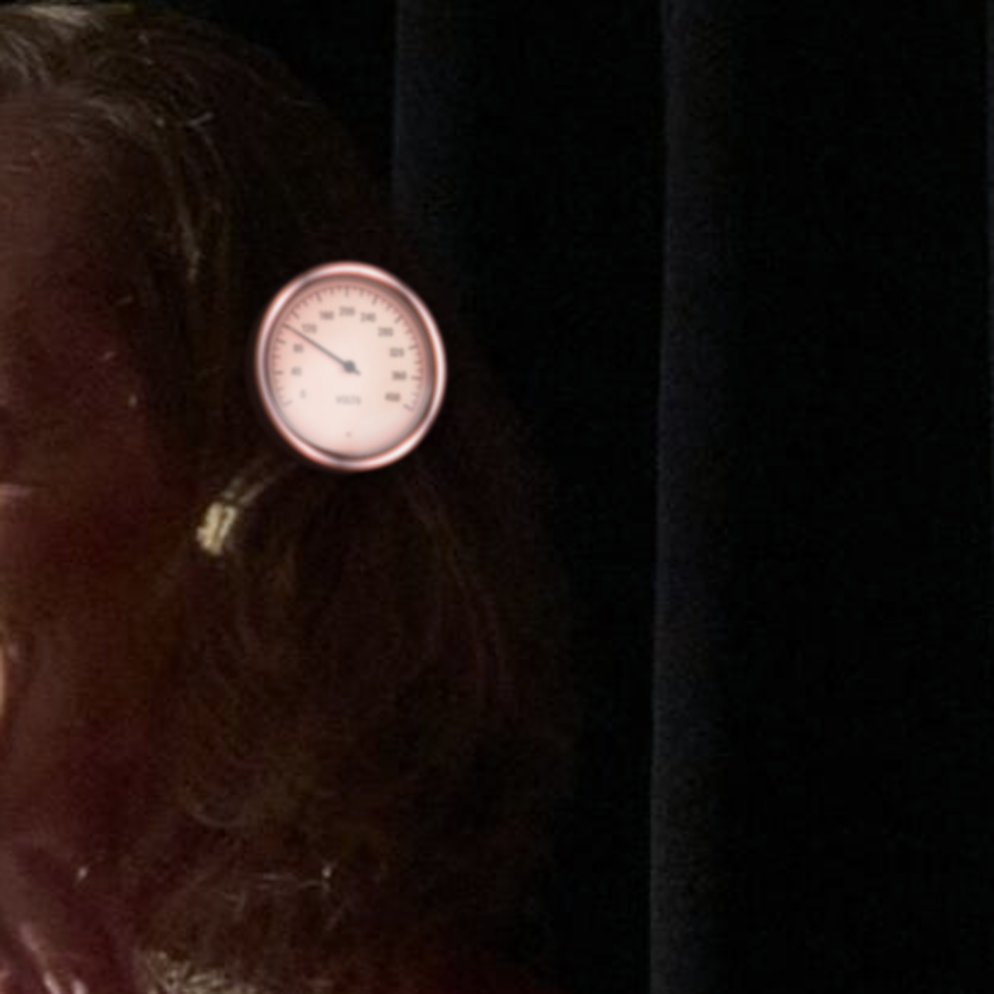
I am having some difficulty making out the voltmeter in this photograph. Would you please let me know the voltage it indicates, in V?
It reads 100 V
